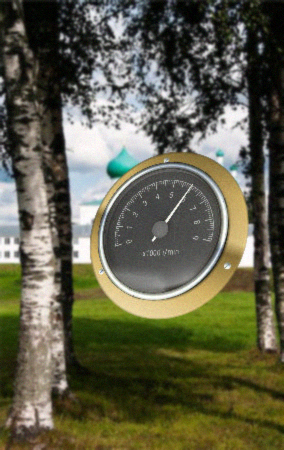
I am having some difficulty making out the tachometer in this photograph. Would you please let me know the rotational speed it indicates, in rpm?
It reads 6000 rpm
